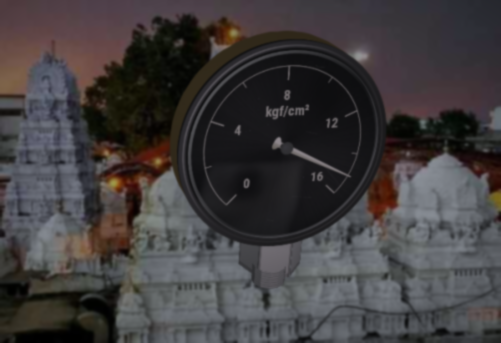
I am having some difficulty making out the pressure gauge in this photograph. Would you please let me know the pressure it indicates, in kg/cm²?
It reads 15 kg/cm²
